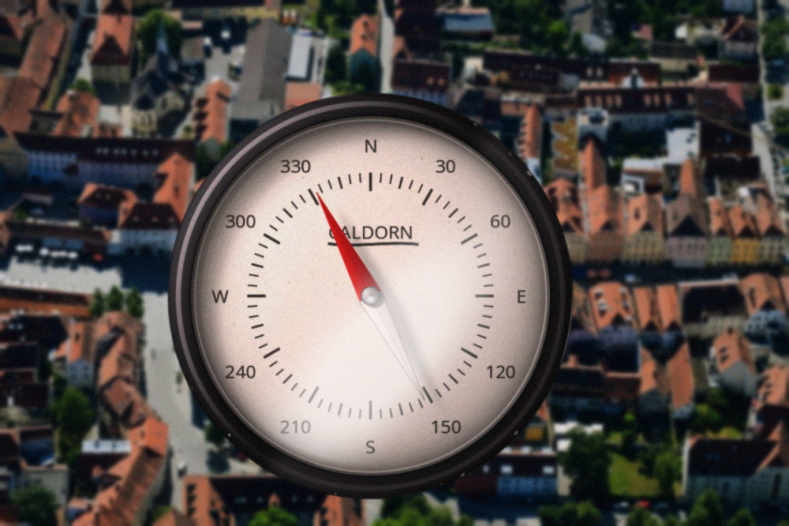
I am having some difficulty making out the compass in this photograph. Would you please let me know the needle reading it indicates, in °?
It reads 332.5 °
